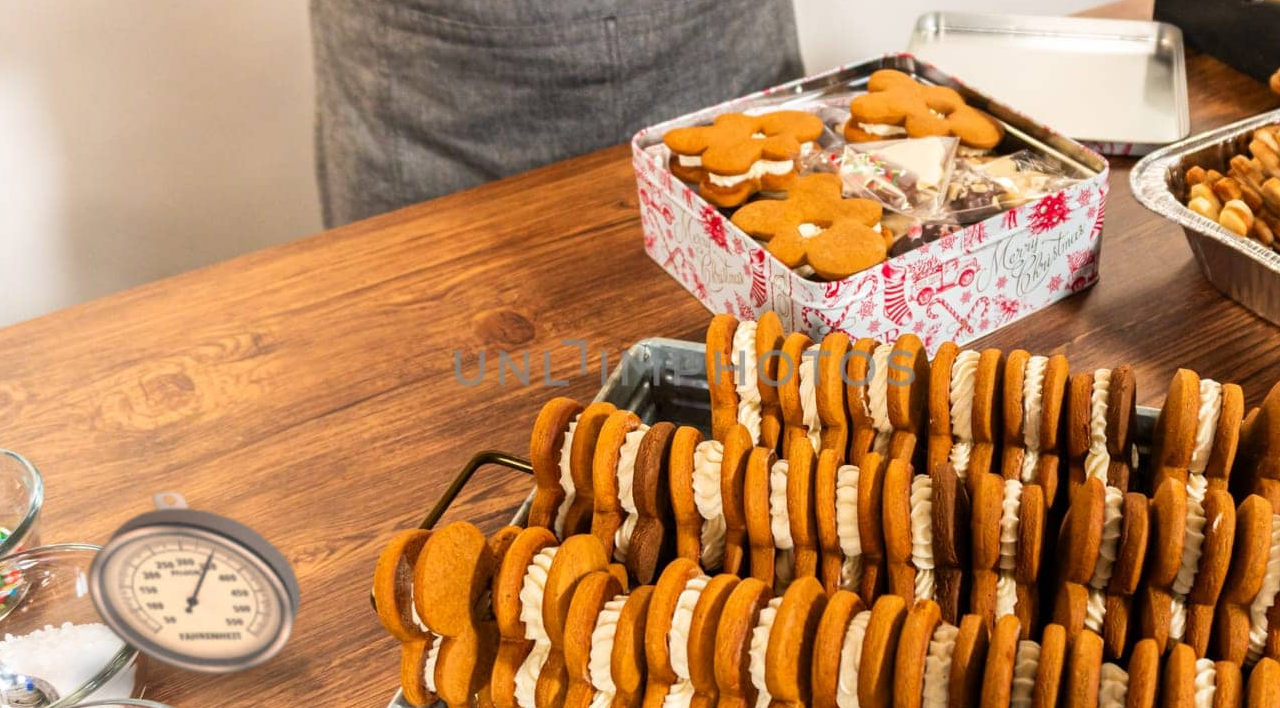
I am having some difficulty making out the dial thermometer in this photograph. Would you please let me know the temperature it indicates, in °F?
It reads 350 °F
